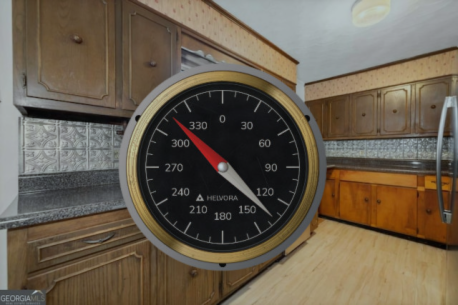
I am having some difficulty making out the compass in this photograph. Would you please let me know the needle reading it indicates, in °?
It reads 315 °
